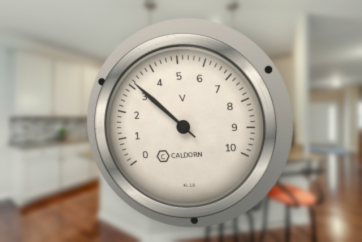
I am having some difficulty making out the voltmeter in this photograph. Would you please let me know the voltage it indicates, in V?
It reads 3.2 V
